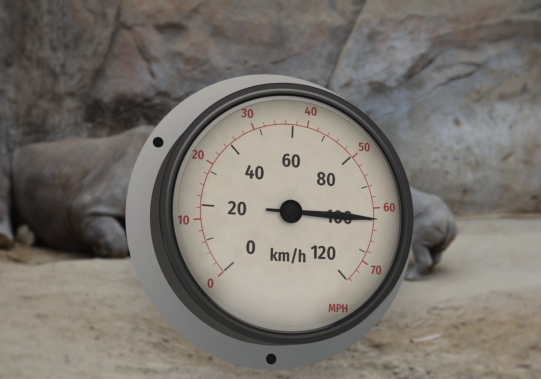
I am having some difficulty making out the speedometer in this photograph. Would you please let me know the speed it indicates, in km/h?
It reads 100 km/h
